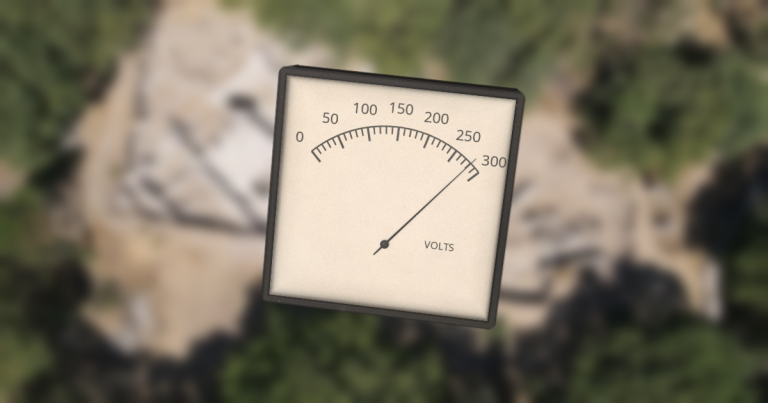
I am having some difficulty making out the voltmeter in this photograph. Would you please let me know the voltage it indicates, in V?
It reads 280 V
